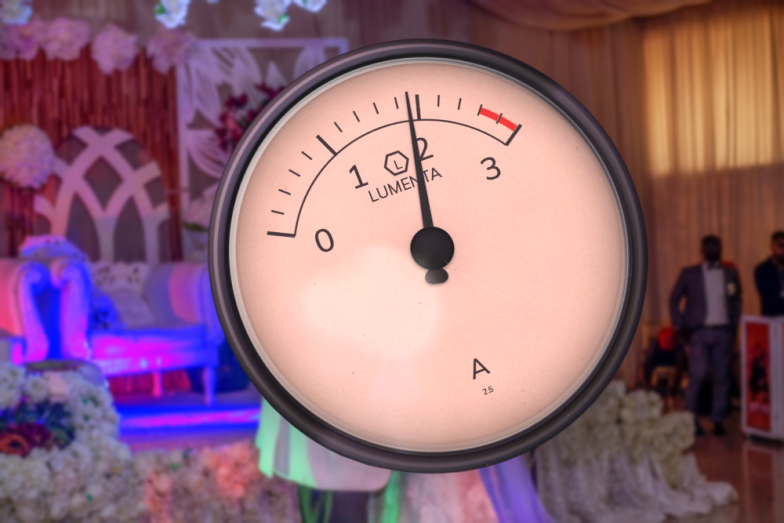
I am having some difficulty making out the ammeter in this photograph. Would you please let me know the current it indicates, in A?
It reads 1.9 A
